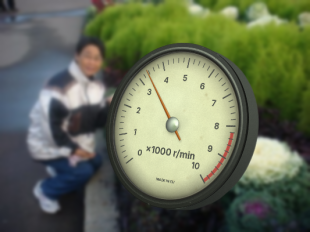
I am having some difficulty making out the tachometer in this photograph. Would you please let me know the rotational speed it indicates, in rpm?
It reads 3400 rpm
